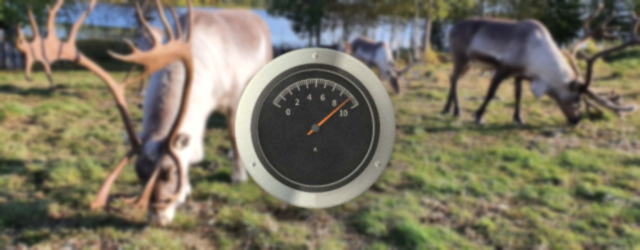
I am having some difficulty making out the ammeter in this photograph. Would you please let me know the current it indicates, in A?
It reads 9 A
